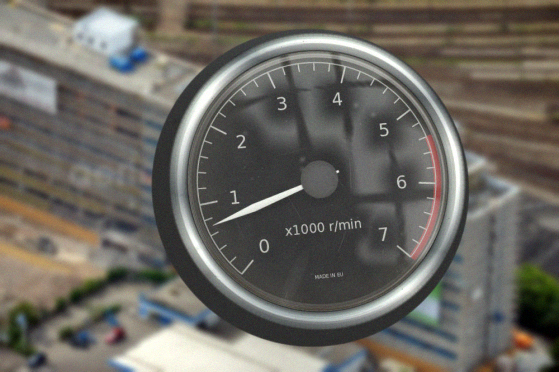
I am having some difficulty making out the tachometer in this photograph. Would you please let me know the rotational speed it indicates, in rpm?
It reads 700 rpm
